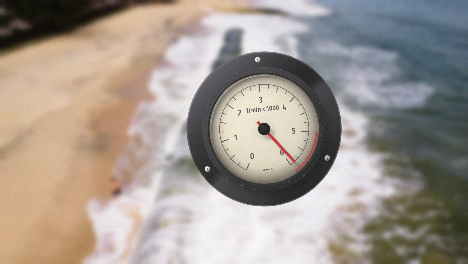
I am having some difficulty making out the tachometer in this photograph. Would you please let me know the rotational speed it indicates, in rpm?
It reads 5875 rpm
